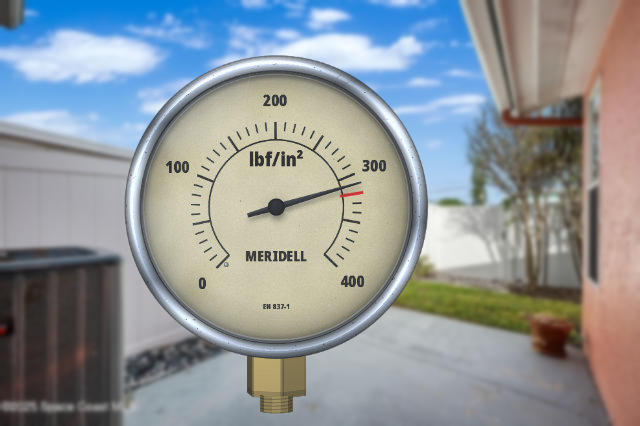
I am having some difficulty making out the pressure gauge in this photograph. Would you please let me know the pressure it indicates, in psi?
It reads 310 psi
